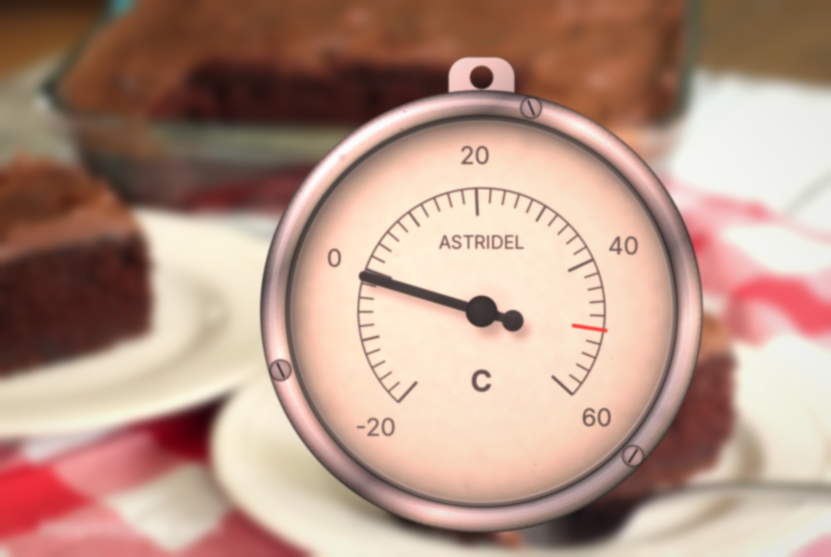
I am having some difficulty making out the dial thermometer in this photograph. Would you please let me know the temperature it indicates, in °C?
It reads -1 °C
